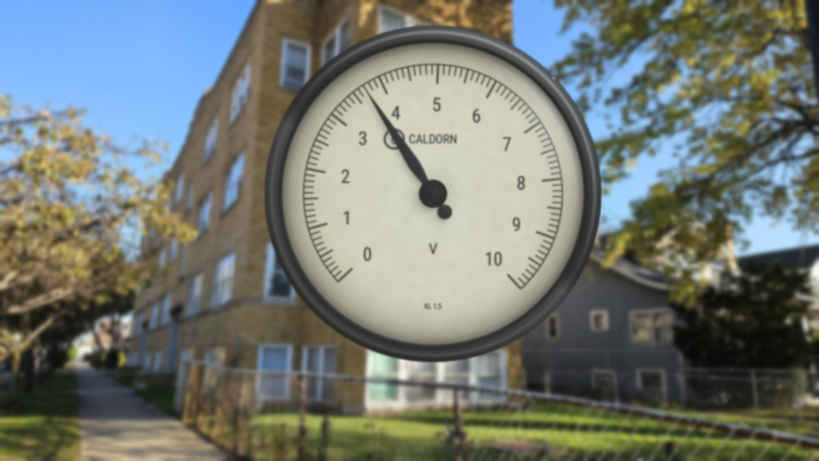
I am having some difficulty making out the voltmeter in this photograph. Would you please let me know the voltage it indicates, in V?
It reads 3.7 V
